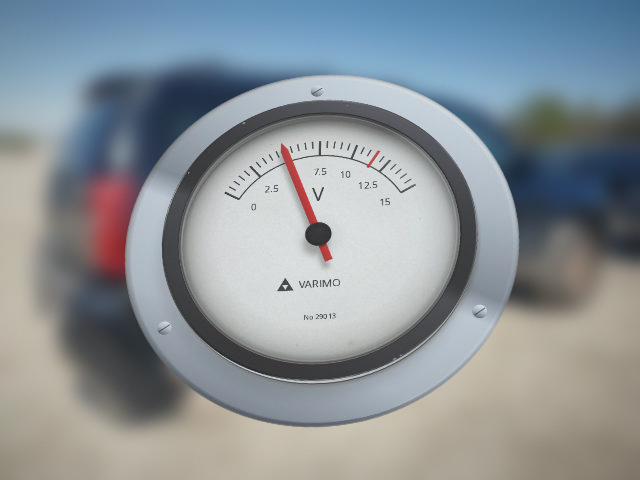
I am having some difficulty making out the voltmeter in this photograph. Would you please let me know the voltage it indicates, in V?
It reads 5 V
